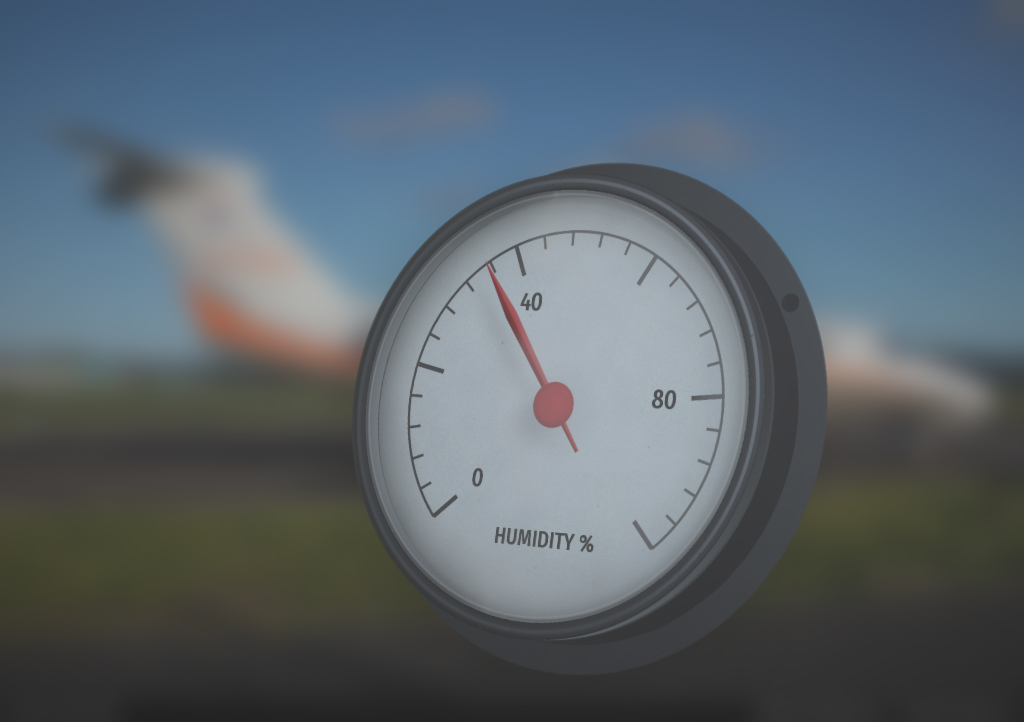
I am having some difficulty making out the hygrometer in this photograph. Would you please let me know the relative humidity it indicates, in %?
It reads 36 %
